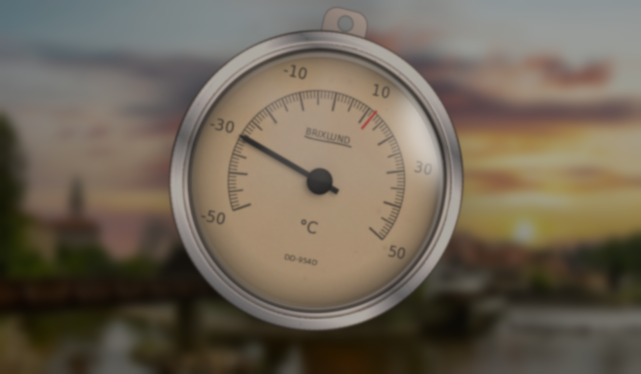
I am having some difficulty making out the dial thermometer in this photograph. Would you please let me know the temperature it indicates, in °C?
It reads -30 °C
